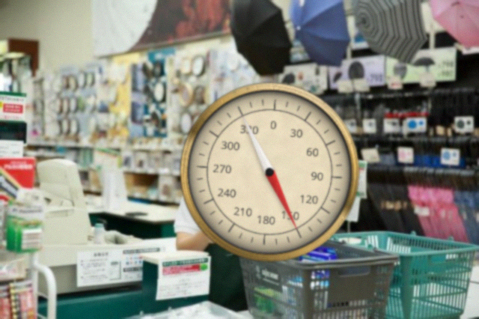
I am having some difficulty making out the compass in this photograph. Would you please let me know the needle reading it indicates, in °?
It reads 150 °
